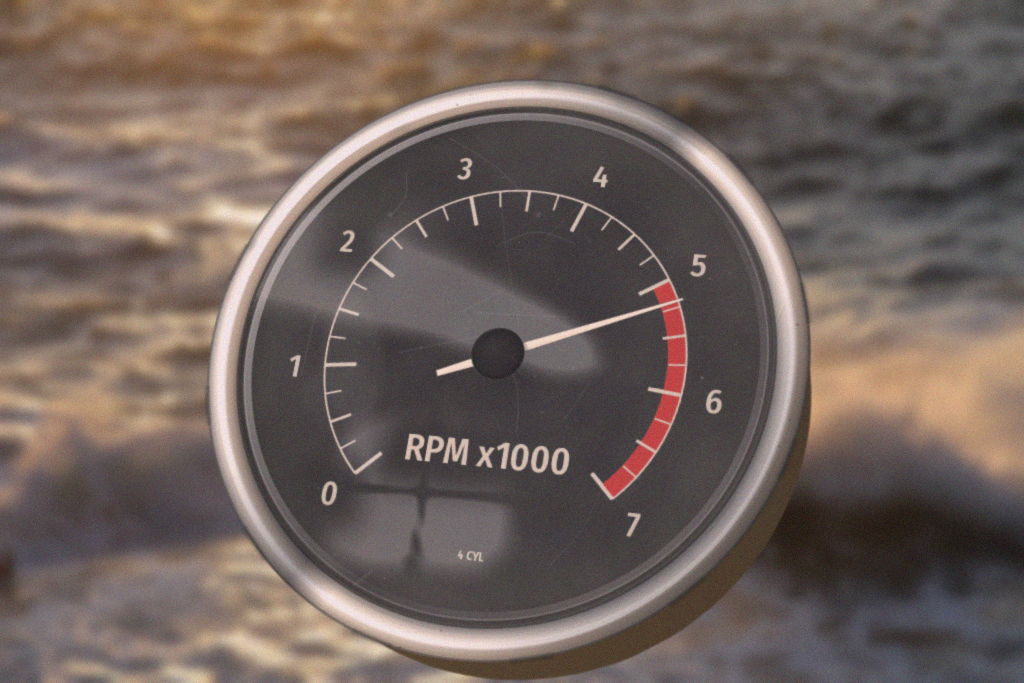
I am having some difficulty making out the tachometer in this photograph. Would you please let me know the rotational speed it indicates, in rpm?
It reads 5250 rpm
